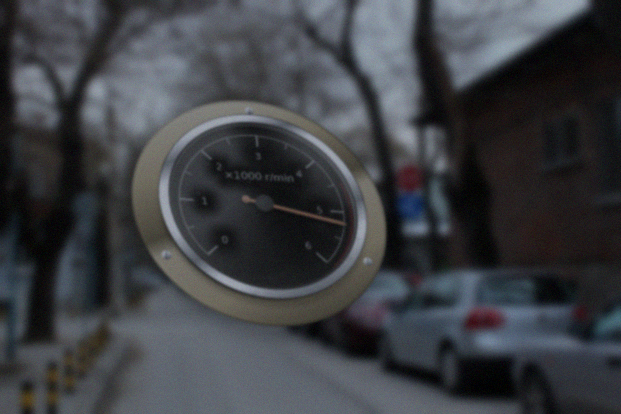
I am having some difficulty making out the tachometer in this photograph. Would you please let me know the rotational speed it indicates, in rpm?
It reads 5250 rpm
